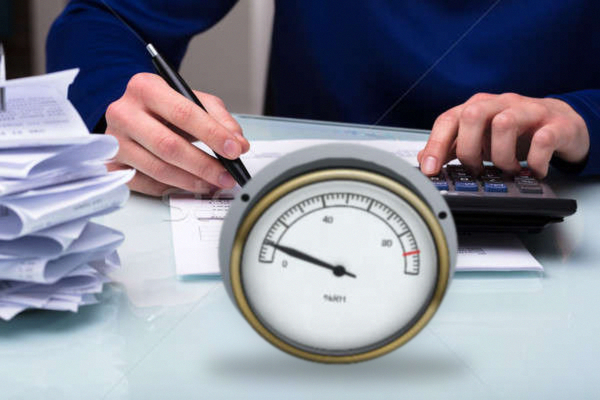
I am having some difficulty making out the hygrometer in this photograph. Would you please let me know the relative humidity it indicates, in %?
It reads 10 %
